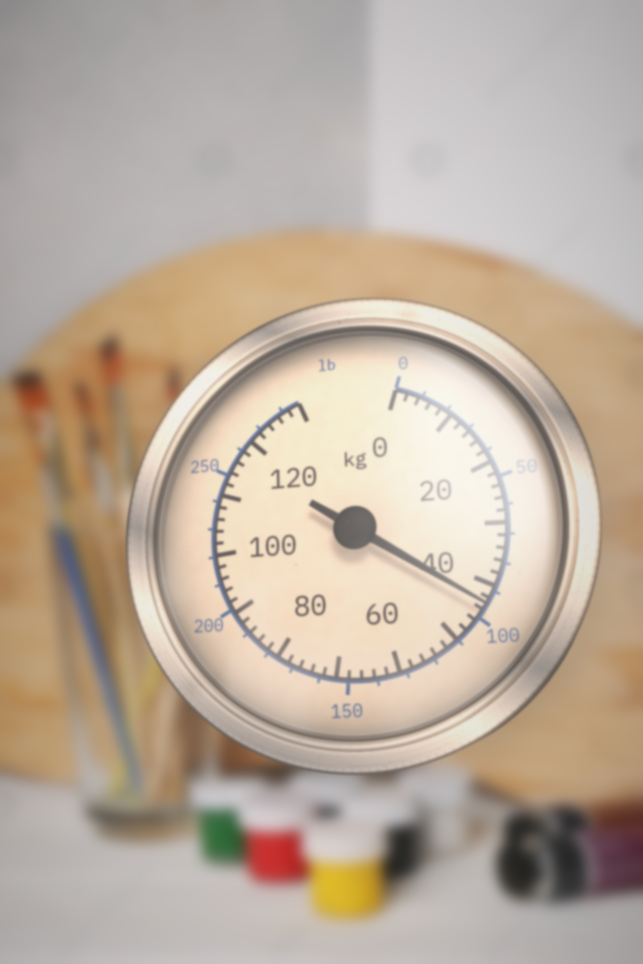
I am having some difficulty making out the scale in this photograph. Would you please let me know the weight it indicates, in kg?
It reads 43 kg
